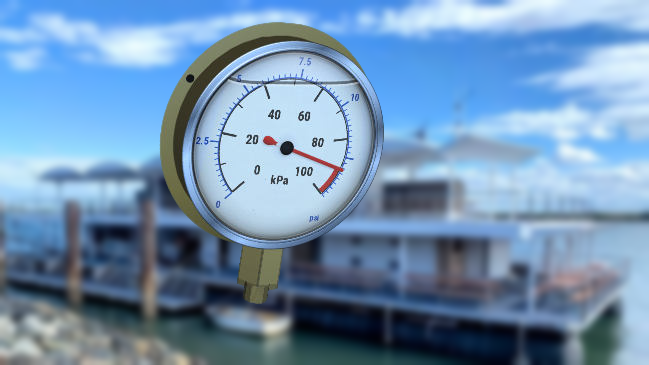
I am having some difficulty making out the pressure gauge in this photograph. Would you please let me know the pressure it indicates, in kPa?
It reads 90 kPa
